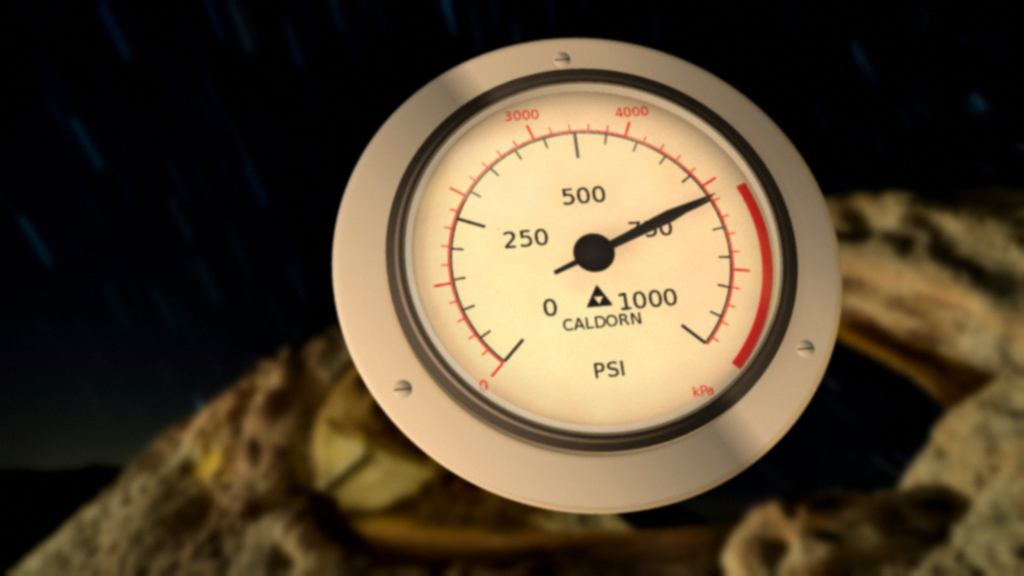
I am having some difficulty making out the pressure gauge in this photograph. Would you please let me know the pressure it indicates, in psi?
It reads 750 psi
